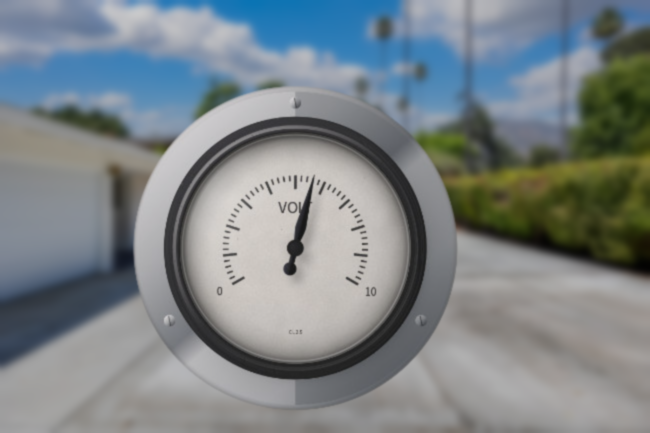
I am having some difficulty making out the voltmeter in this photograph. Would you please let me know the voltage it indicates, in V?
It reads 5.6 V
